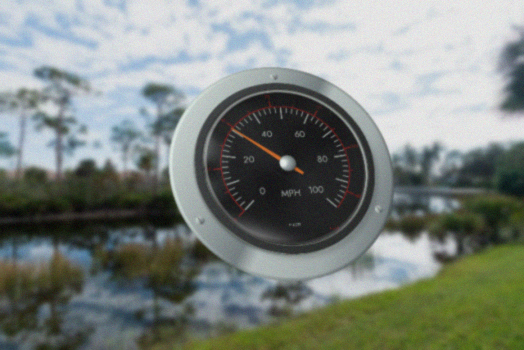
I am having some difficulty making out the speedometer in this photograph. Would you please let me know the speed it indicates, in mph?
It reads 30 mph
